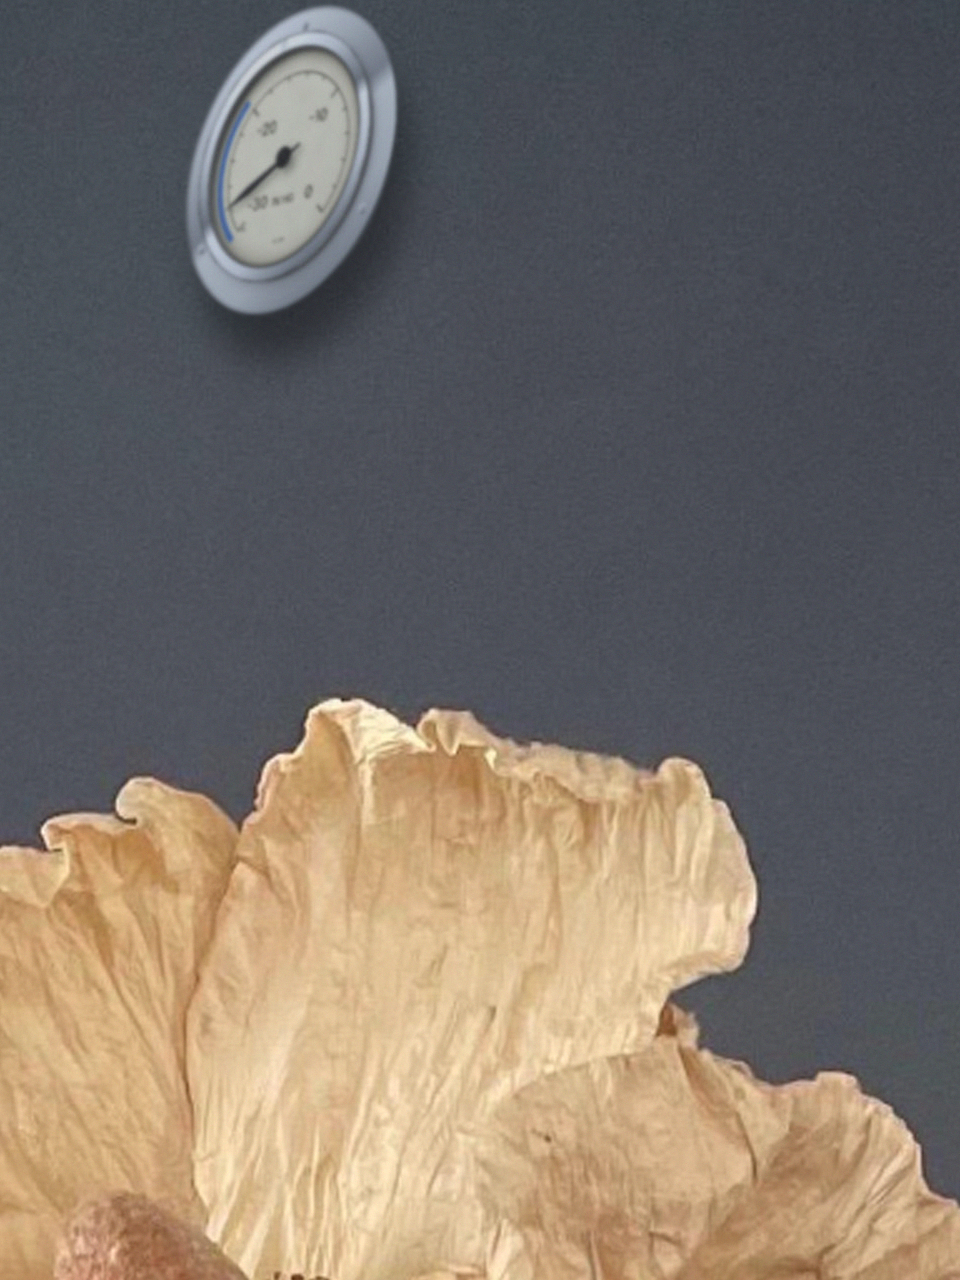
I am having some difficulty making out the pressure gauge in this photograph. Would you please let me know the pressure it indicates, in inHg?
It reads -28 inHg
